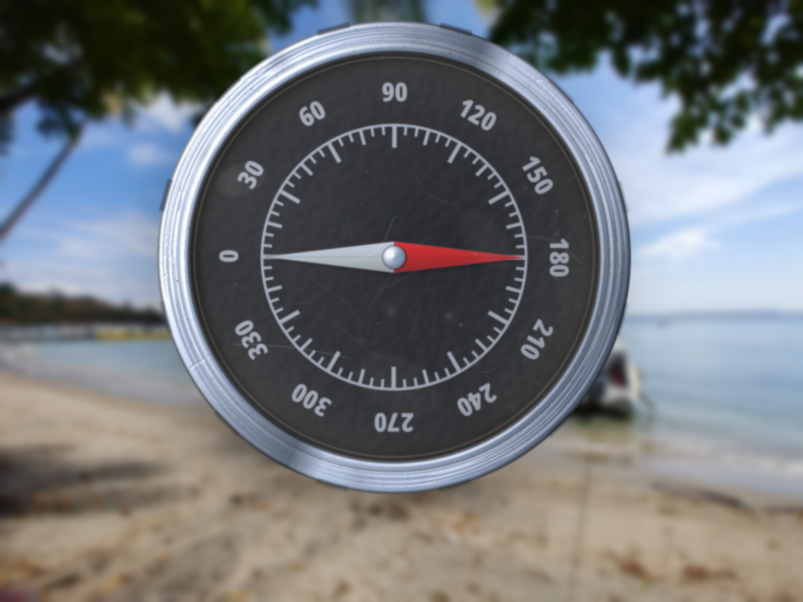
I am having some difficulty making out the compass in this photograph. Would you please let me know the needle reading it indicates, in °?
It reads 180 °
